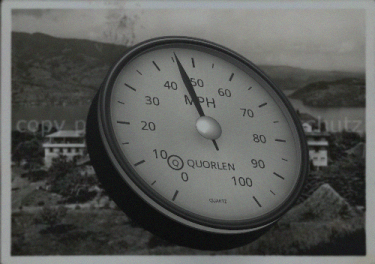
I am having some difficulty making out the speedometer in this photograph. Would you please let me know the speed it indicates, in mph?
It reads 45 mph
